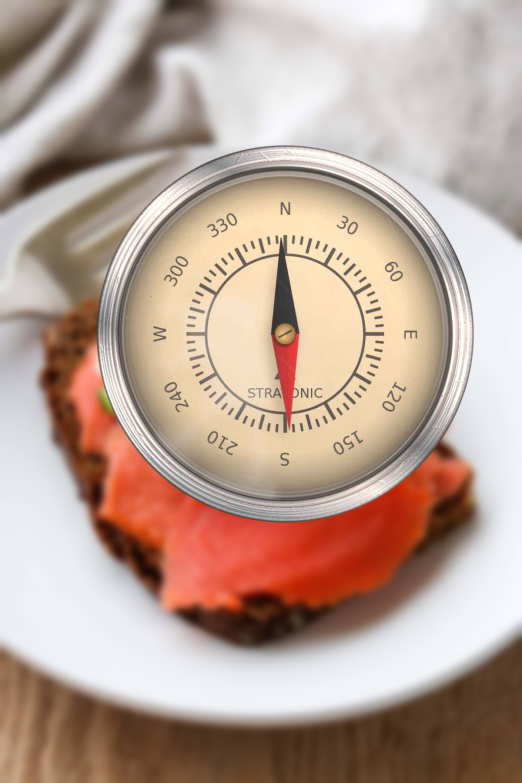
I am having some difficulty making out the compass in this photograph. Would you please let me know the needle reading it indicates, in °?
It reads 177.5 °
